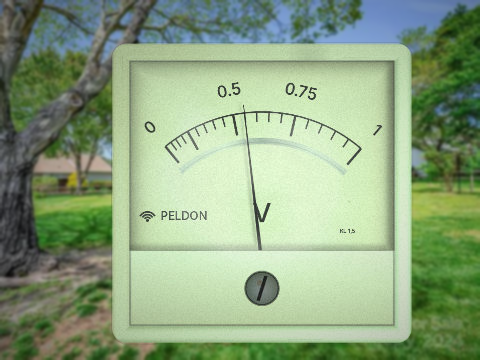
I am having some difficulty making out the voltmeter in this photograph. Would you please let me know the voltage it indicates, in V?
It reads 0.55 V
